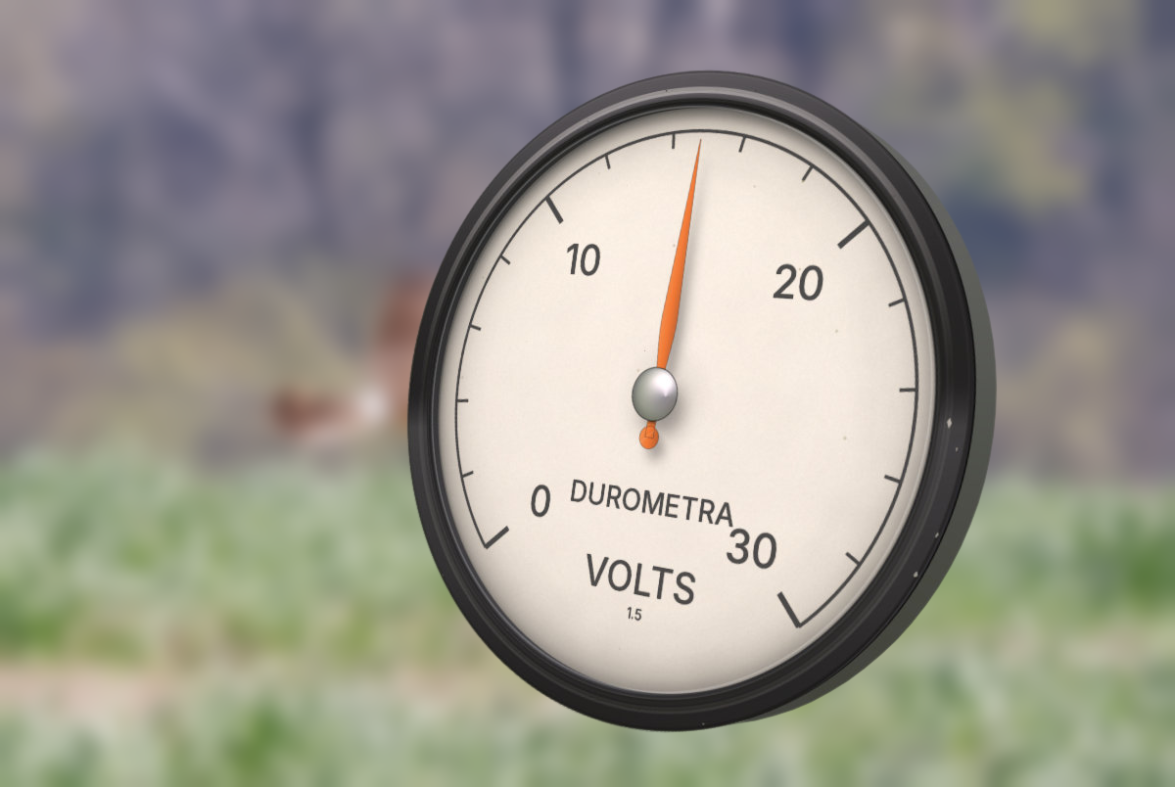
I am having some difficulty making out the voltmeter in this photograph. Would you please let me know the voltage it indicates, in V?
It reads 15 V
